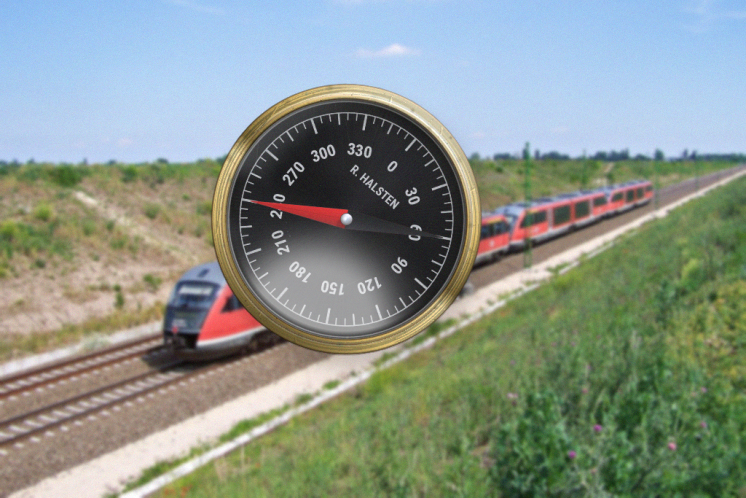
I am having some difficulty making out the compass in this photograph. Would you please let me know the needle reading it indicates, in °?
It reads 240 °
